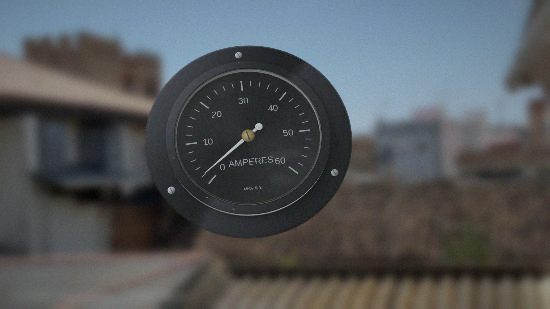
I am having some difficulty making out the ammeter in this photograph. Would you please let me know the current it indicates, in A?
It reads 2 A
